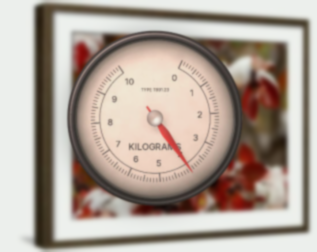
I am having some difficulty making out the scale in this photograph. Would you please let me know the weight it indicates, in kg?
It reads 4 kg
